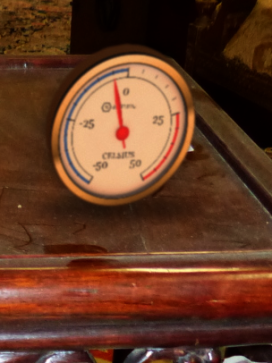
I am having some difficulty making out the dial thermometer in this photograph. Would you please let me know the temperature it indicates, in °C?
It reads -5 °C
